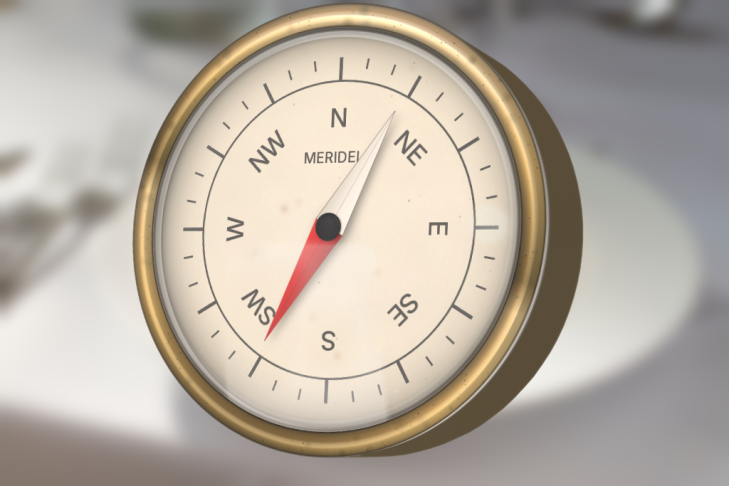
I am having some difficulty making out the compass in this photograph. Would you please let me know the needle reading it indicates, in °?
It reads 210 °
